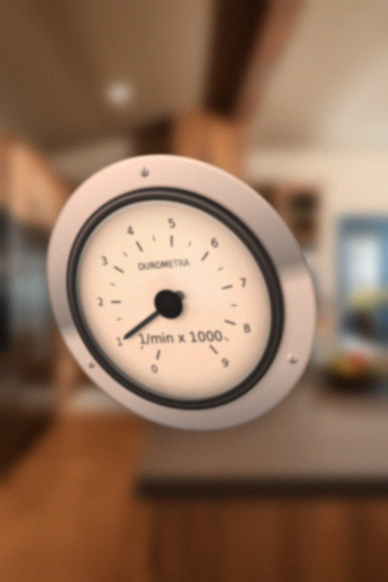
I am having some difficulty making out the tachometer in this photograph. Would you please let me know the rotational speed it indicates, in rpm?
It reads 1000 rpm
